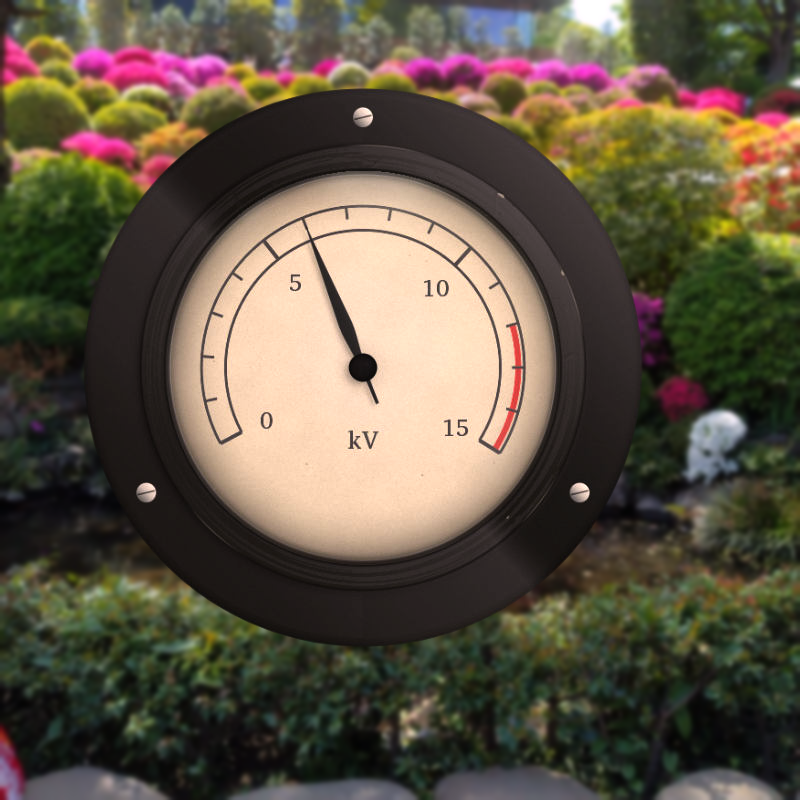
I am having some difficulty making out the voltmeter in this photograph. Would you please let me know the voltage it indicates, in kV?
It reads 6 kV
